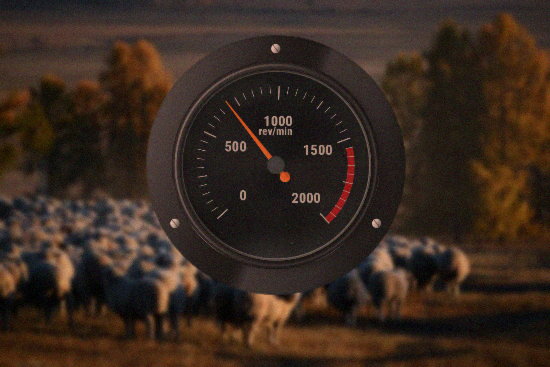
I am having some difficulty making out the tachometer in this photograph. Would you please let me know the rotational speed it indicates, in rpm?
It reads 700 rpm
